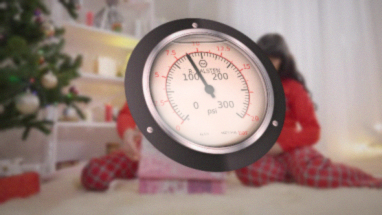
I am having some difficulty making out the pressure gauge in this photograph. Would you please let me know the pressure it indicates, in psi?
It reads 125 psi
